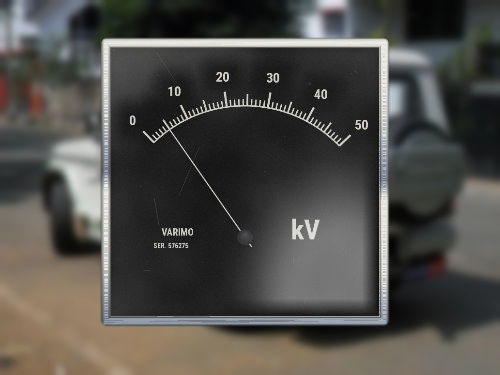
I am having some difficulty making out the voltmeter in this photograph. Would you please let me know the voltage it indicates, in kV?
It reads 5 kV
